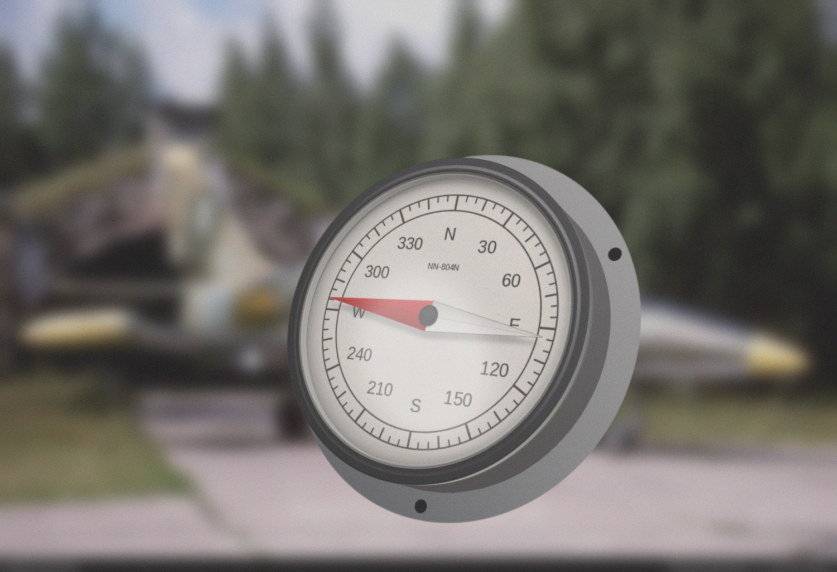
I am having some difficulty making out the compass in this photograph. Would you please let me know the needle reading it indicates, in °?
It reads 275 °
